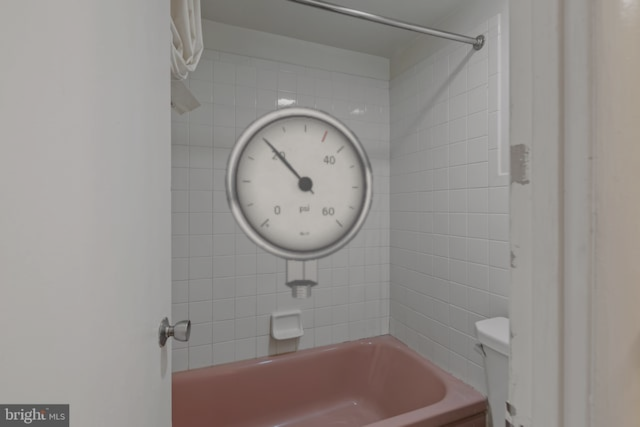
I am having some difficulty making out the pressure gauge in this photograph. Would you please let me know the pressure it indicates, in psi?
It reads 20 psi
